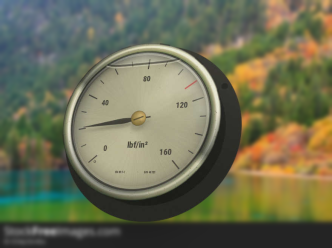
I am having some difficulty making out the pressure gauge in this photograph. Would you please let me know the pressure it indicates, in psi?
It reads 20 psi
